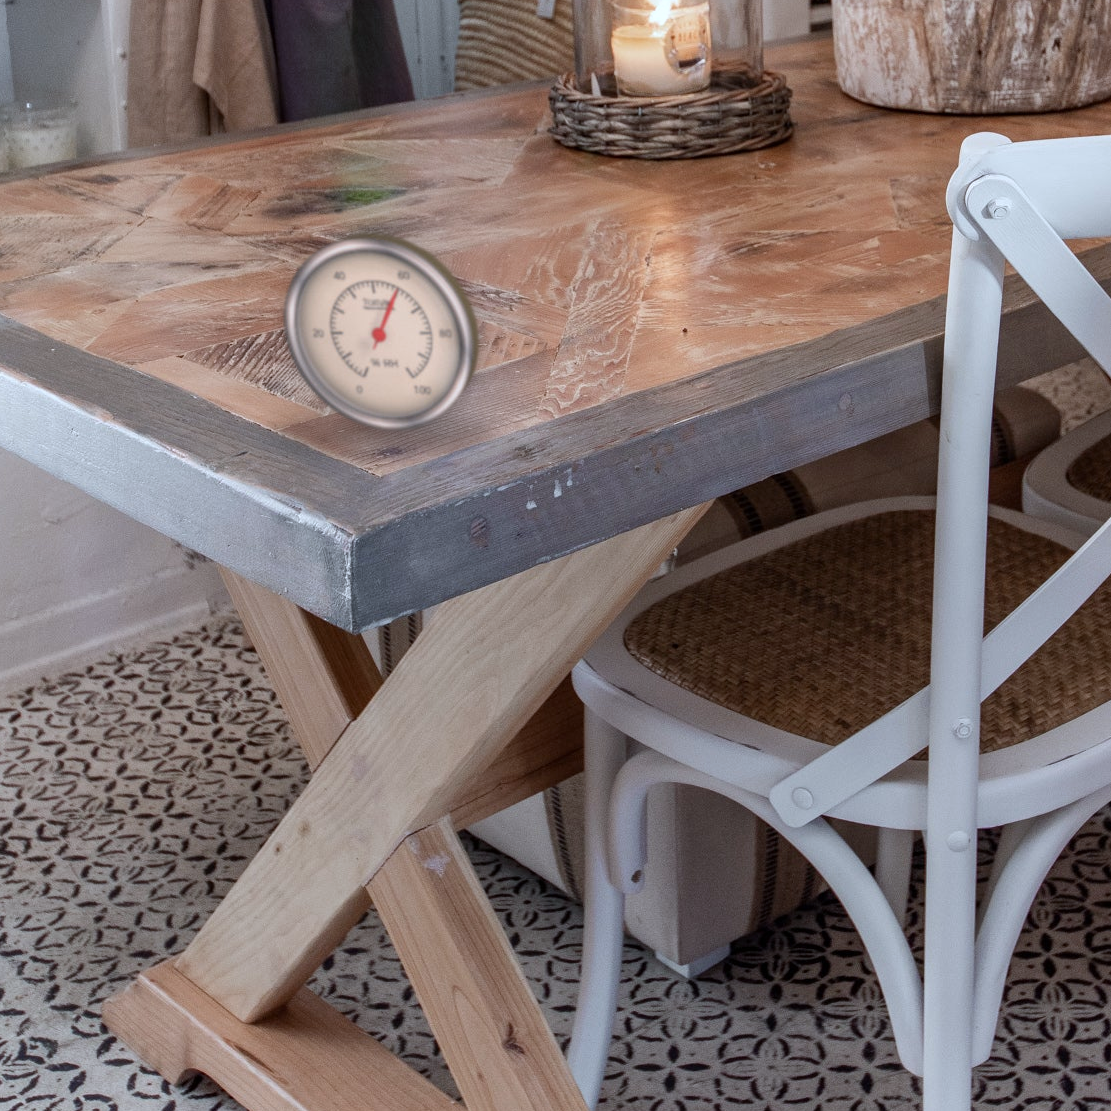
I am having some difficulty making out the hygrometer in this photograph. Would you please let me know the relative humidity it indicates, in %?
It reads 60 %
